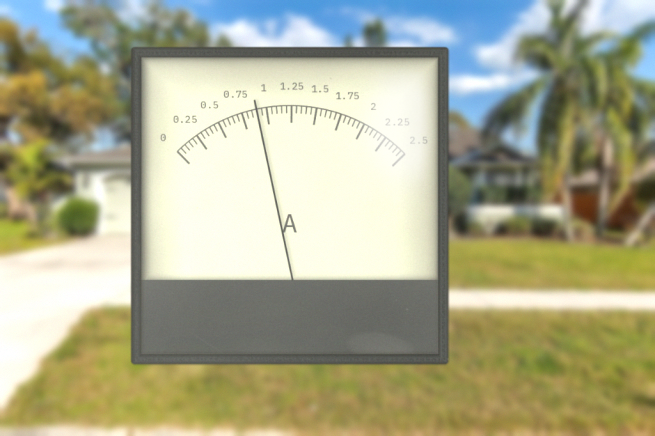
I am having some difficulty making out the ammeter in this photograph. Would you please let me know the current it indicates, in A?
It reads 0.9 A
